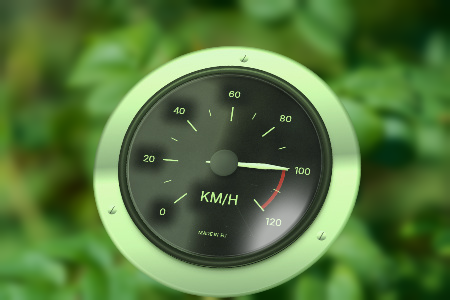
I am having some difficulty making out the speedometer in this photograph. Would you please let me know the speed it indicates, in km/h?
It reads 100 km/h
